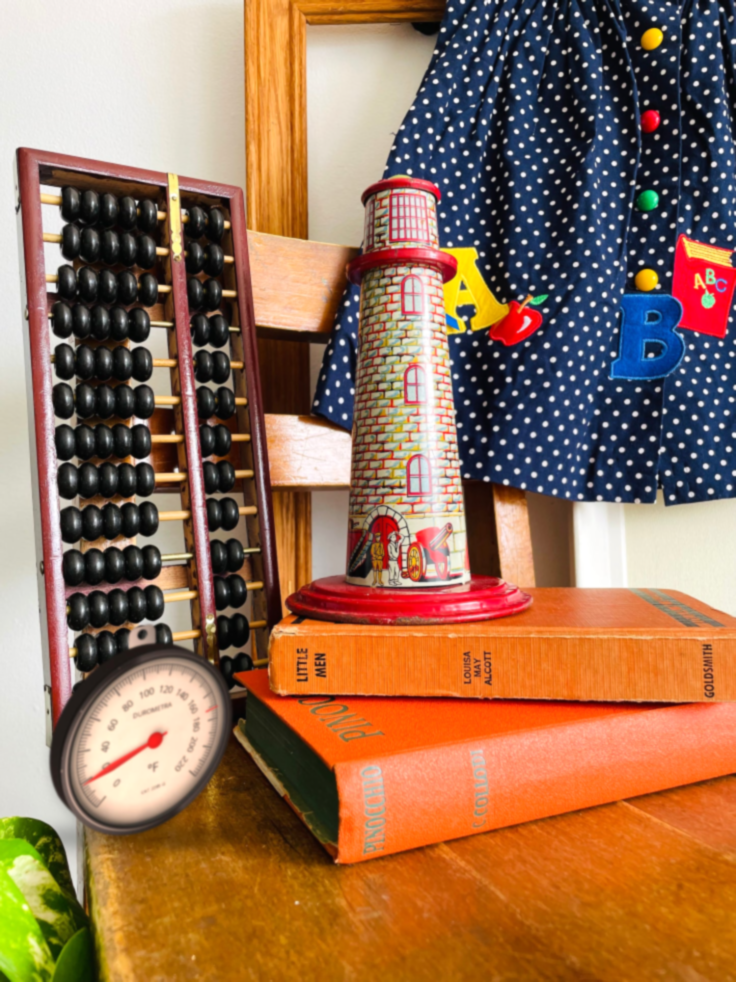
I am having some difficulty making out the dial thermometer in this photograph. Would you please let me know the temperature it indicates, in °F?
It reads 20 °F
